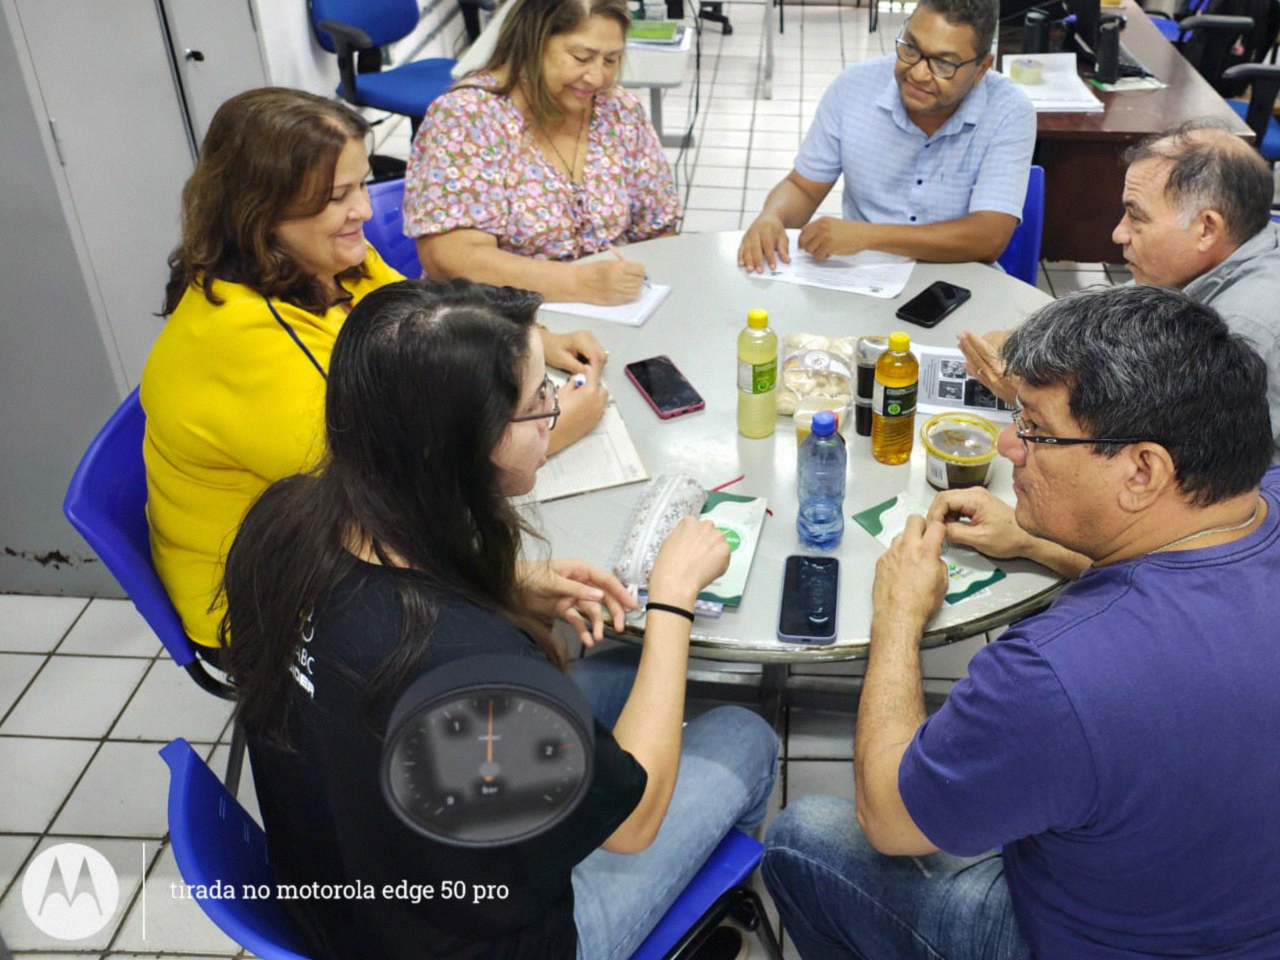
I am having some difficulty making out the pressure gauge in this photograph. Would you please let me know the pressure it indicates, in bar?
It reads 1.3 bar
